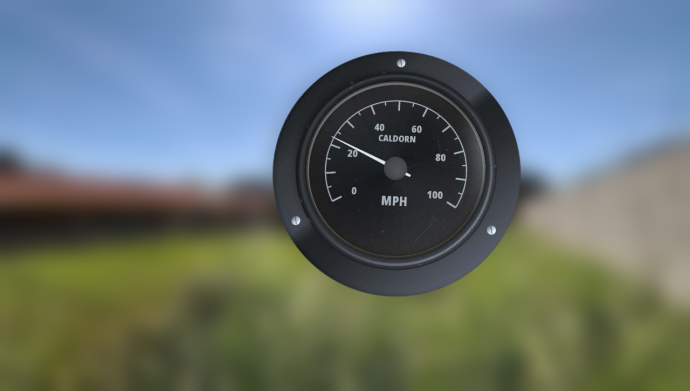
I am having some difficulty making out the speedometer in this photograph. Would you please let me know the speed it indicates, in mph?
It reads 22.5 mph
